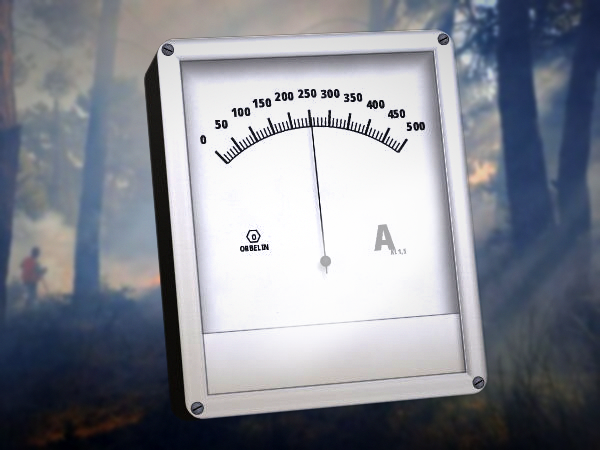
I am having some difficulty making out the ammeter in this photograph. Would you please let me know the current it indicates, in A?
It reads 250 A
